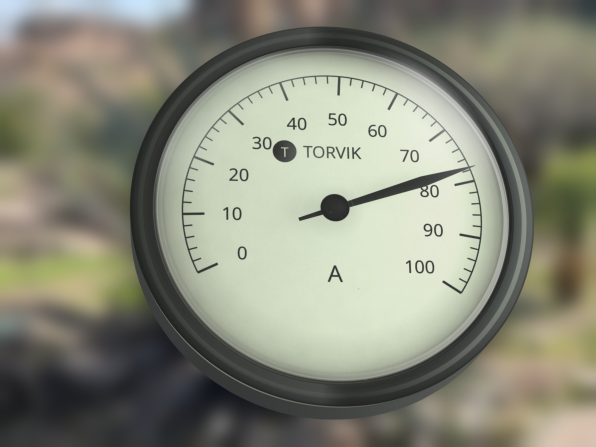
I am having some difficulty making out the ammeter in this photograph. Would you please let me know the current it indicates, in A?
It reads 78 A
